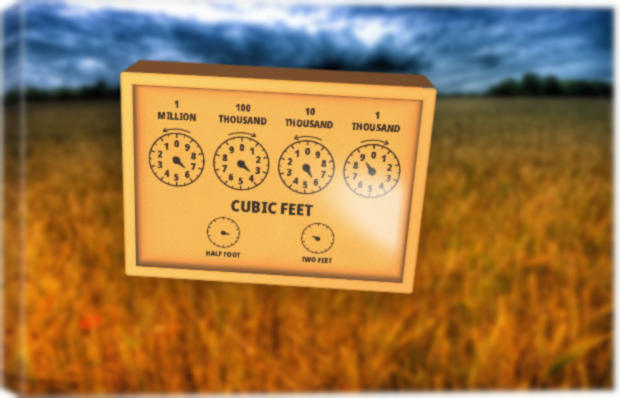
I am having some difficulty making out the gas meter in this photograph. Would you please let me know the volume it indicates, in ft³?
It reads 635900 ft³
